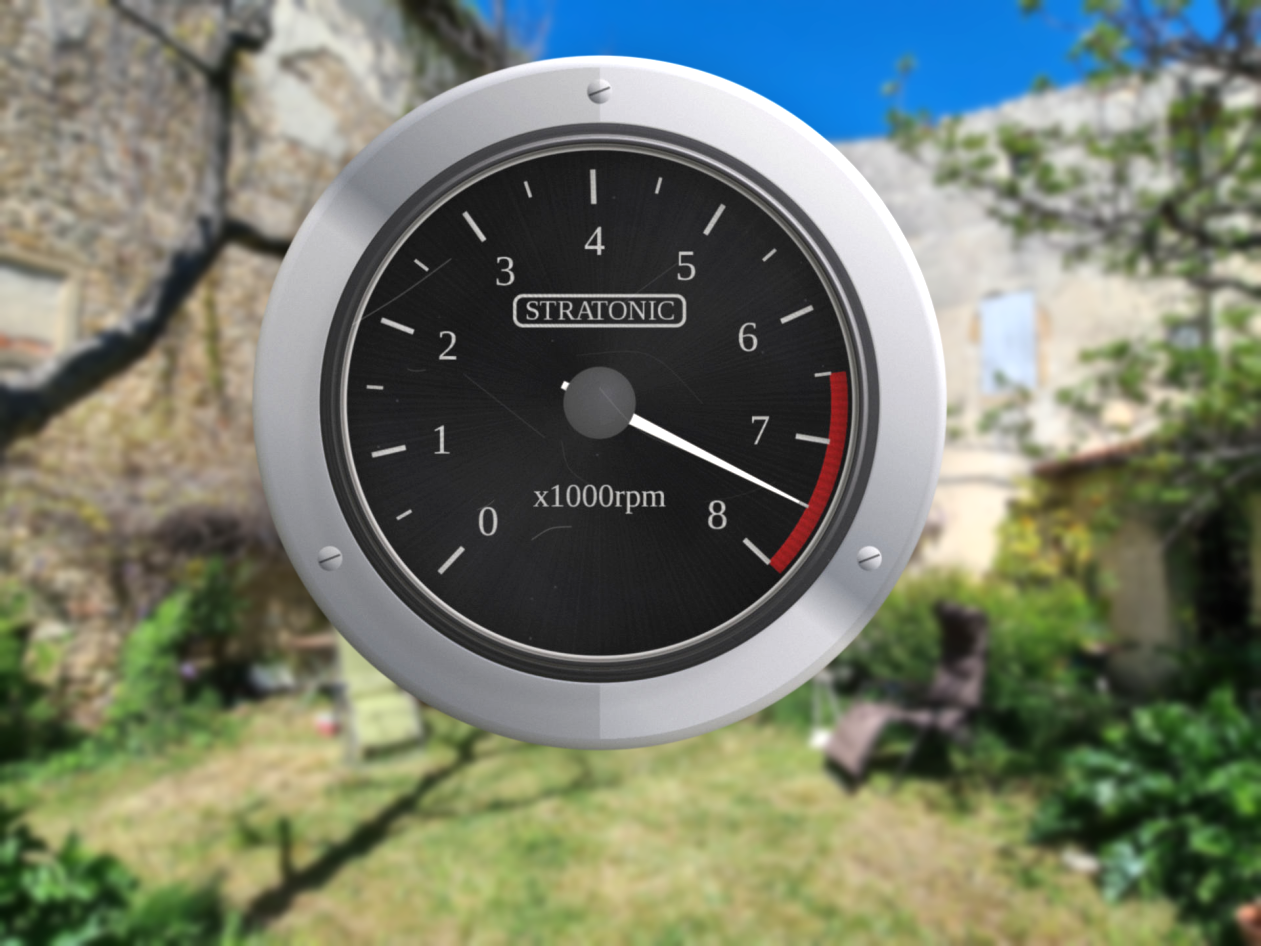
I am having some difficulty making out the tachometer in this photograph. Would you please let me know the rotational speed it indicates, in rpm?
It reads 7500 rpm
